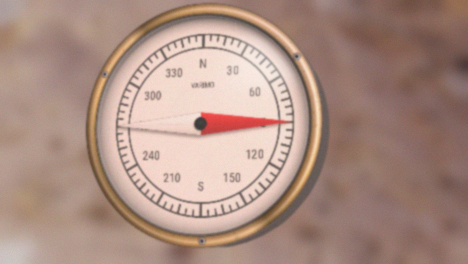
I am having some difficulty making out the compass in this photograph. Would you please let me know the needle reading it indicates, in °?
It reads 90 °
